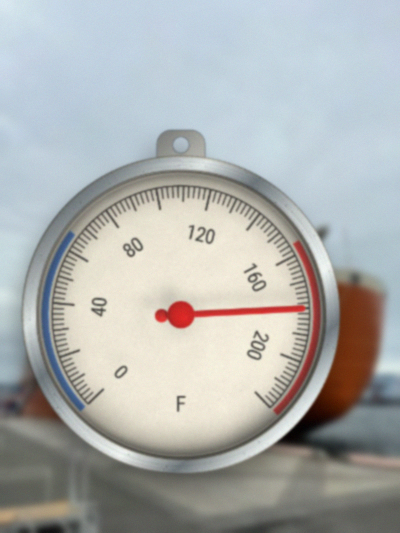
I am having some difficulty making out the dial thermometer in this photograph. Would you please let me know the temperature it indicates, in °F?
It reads 180 °F
